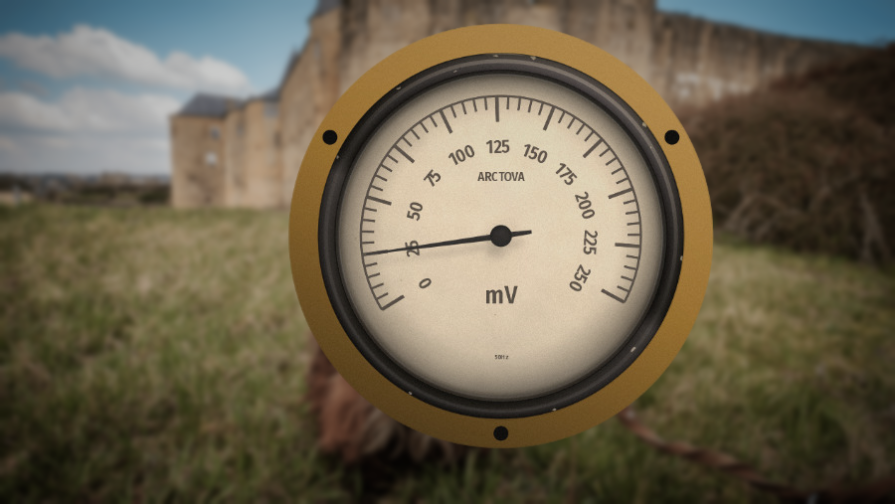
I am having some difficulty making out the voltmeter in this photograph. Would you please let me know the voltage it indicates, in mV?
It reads 25 mV
